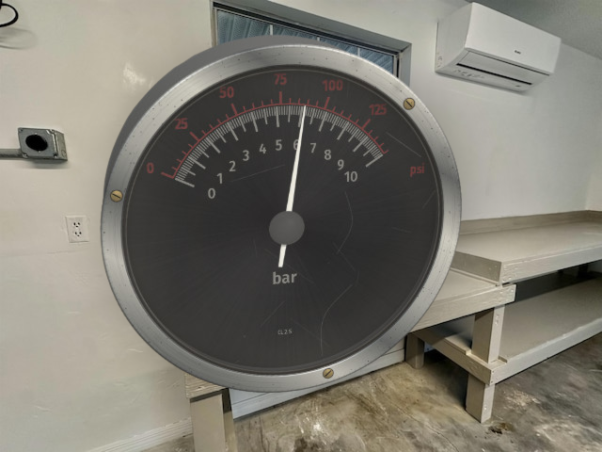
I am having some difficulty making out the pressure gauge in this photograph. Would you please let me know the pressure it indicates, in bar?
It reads 6 bar
